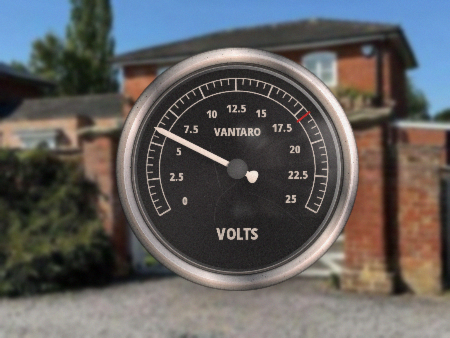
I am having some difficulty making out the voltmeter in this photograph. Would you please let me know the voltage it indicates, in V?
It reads 6 V
